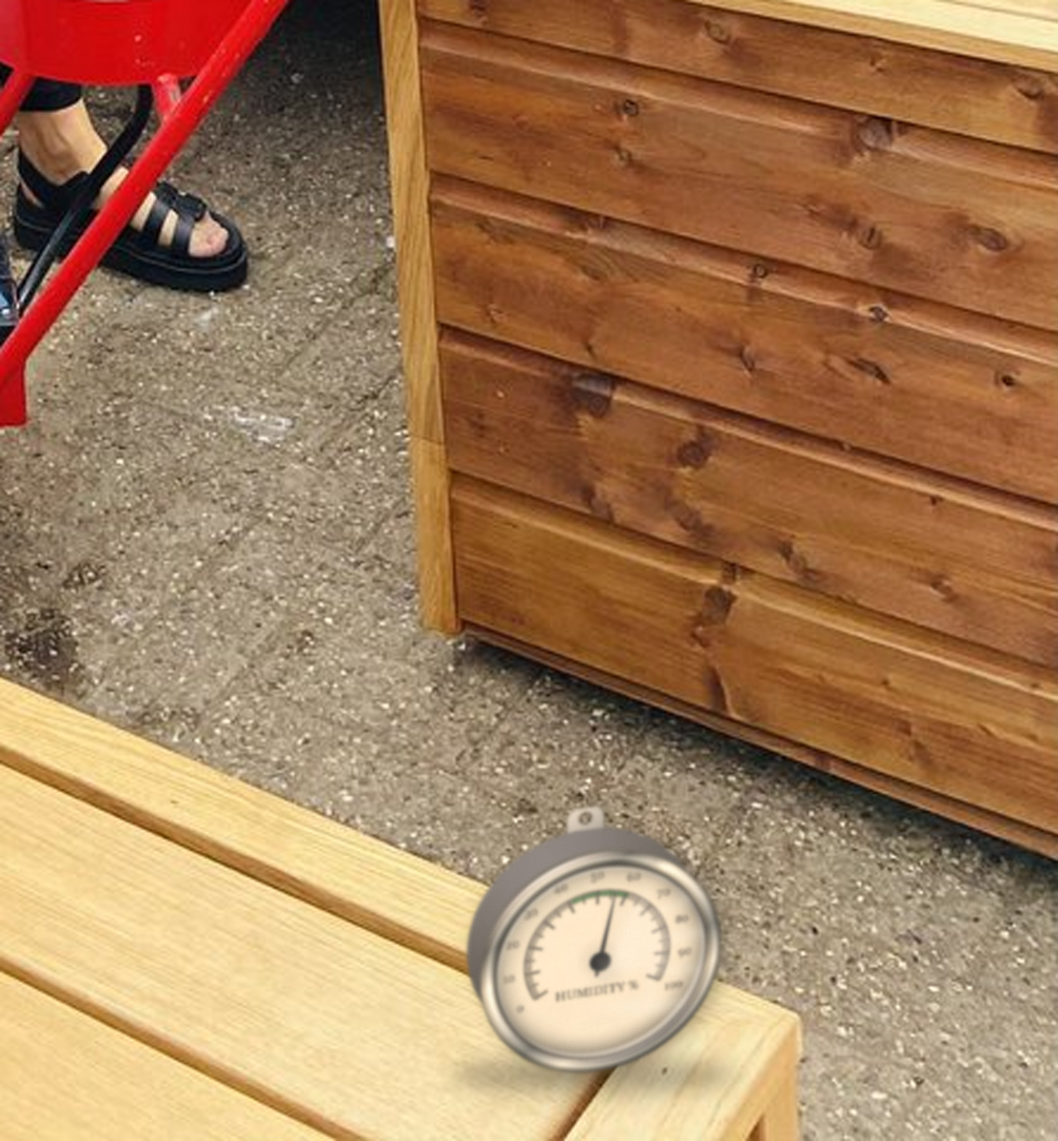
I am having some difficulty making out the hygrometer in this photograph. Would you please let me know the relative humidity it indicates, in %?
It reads 55 %
